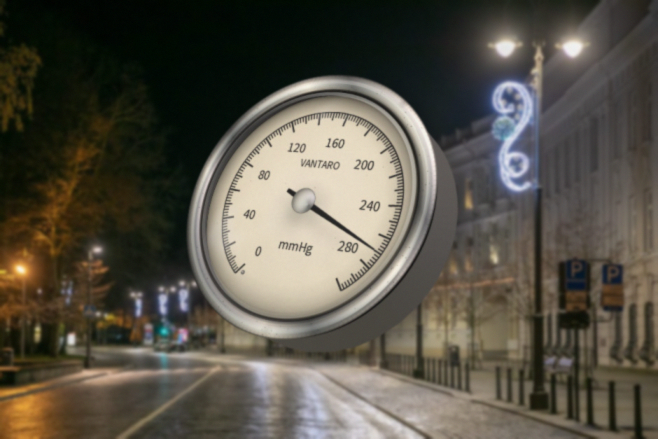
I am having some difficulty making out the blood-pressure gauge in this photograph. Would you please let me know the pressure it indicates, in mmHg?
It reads 270 mmHg
